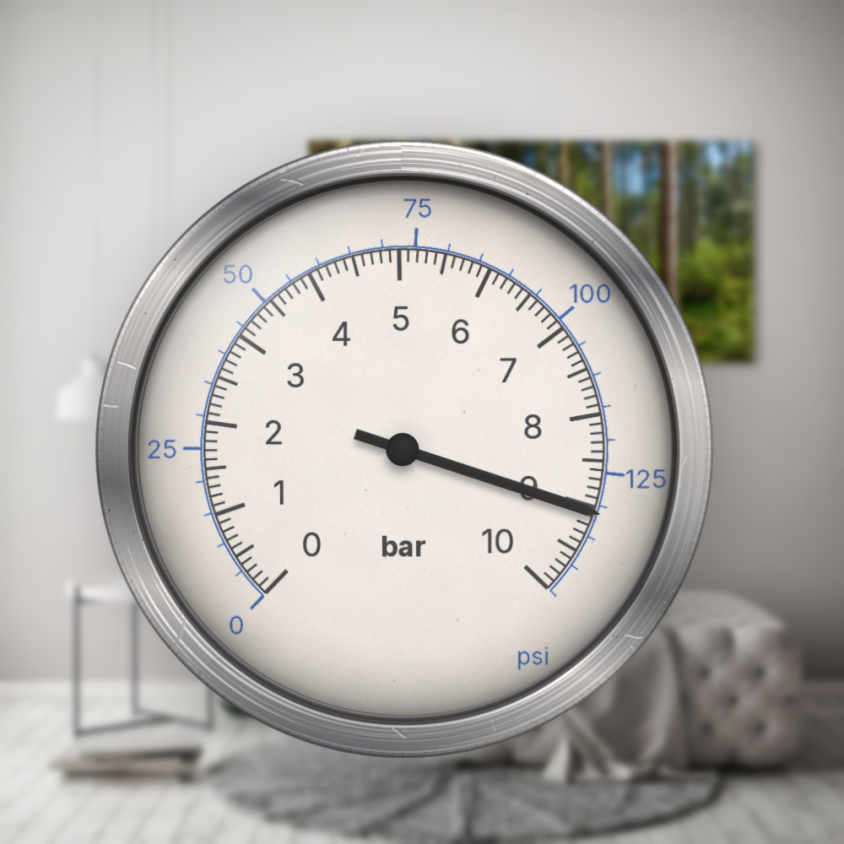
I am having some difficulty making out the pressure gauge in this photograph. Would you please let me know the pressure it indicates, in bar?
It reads 9.05 bar
